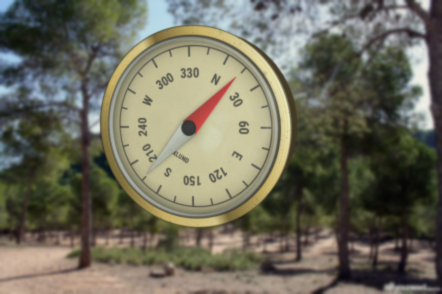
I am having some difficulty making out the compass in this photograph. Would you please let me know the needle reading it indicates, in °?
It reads 15 °
